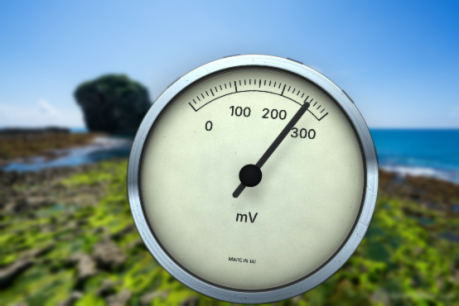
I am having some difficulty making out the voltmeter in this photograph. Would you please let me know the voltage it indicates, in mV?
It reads 260 mV
